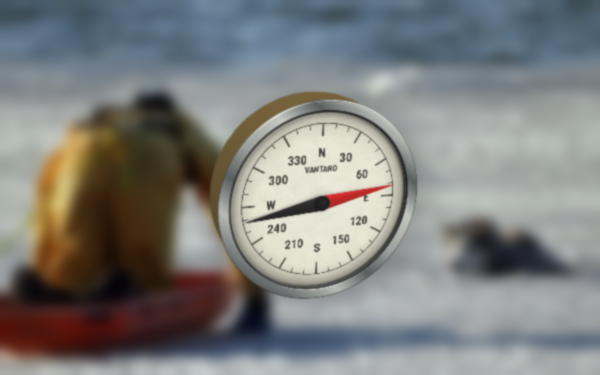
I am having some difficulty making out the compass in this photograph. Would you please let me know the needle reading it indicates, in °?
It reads 80 °
